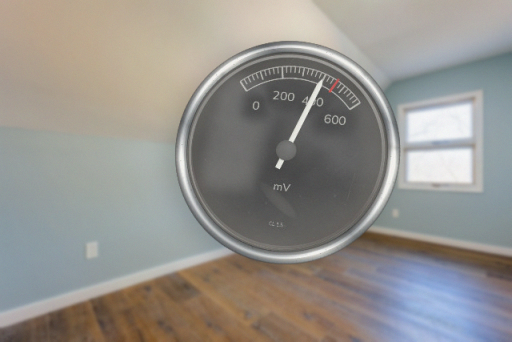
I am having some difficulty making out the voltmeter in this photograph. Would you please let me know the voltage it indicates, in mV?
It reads 400 mV
